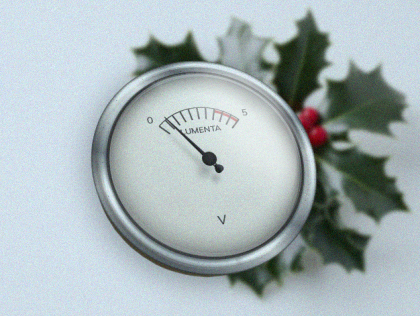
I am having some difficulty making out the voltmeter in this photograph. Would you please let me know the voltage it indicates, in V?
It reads 0.5 V
